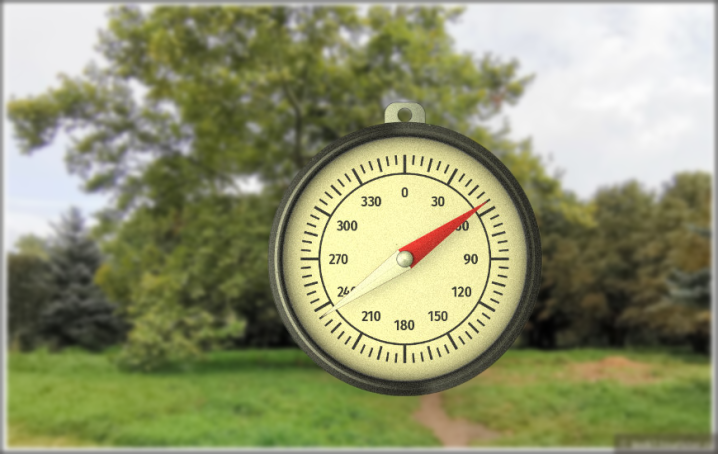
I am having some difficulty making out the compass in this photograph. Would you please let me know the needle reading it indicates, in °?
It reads 55 °
